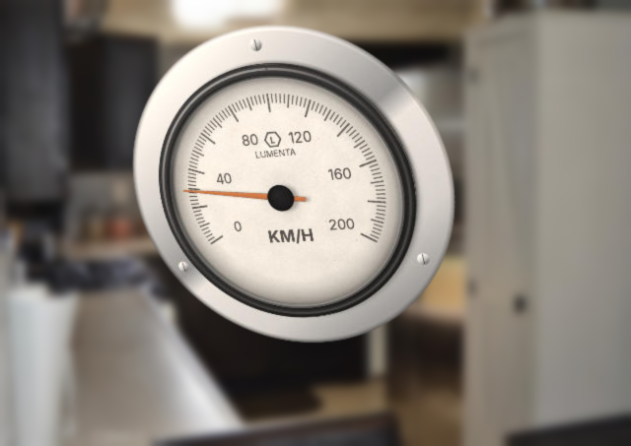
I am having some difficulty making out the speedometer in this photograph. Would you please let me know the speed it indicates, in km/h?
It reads 30 km/h
